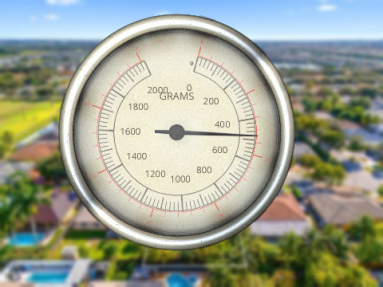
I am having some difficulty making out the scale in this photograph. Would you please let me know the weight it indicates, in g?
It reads 480 g
